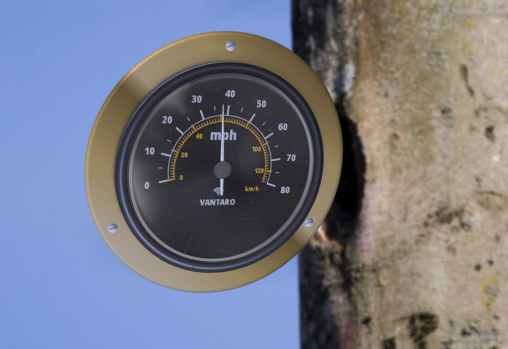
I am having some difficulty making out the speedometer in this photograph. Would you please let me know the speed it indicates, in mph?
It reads 37.5 mph
